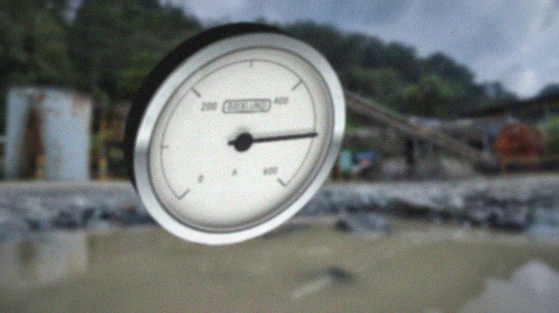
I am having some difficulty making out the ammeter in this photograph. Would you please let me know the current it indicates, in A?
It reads 500 A
